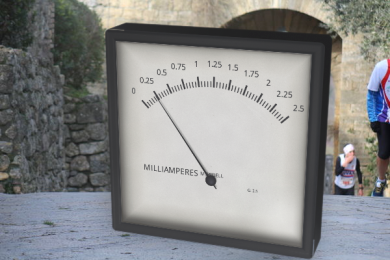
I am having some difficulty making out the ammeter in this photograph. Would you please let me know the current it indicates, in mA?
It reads 0.25 mA
